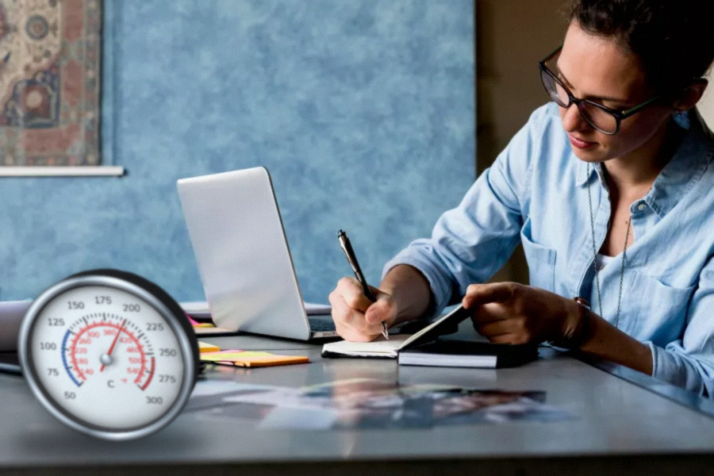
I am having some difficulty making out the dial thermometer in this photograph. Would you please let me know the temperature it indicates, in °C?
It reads 200 °C
